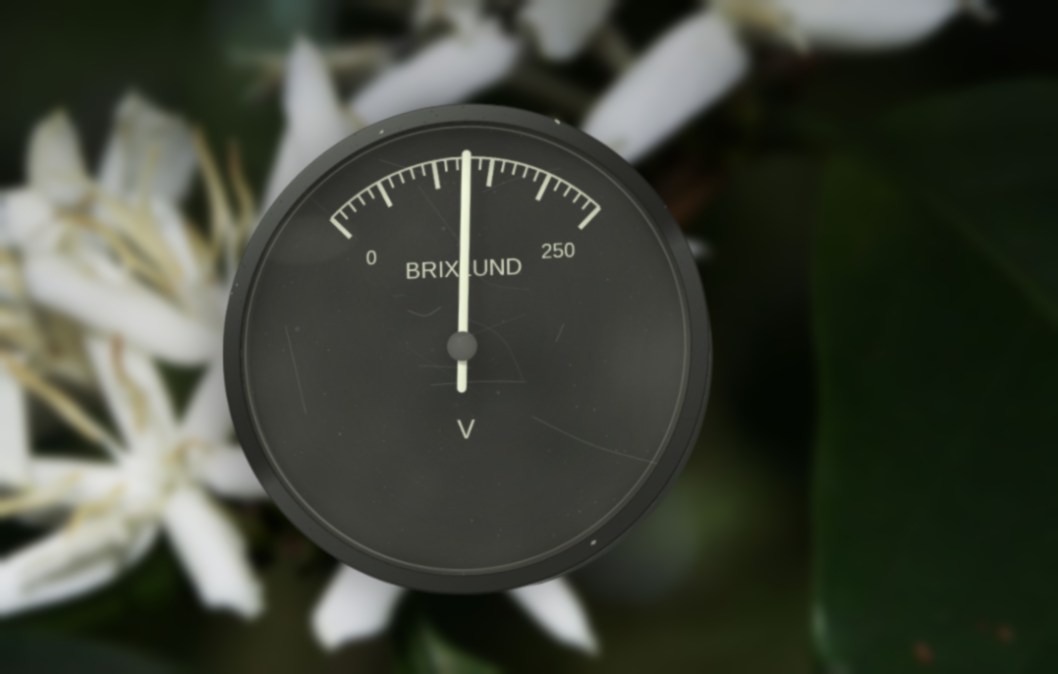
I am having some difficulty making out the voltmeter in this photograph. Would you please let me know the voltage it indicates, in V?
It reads 130 V
